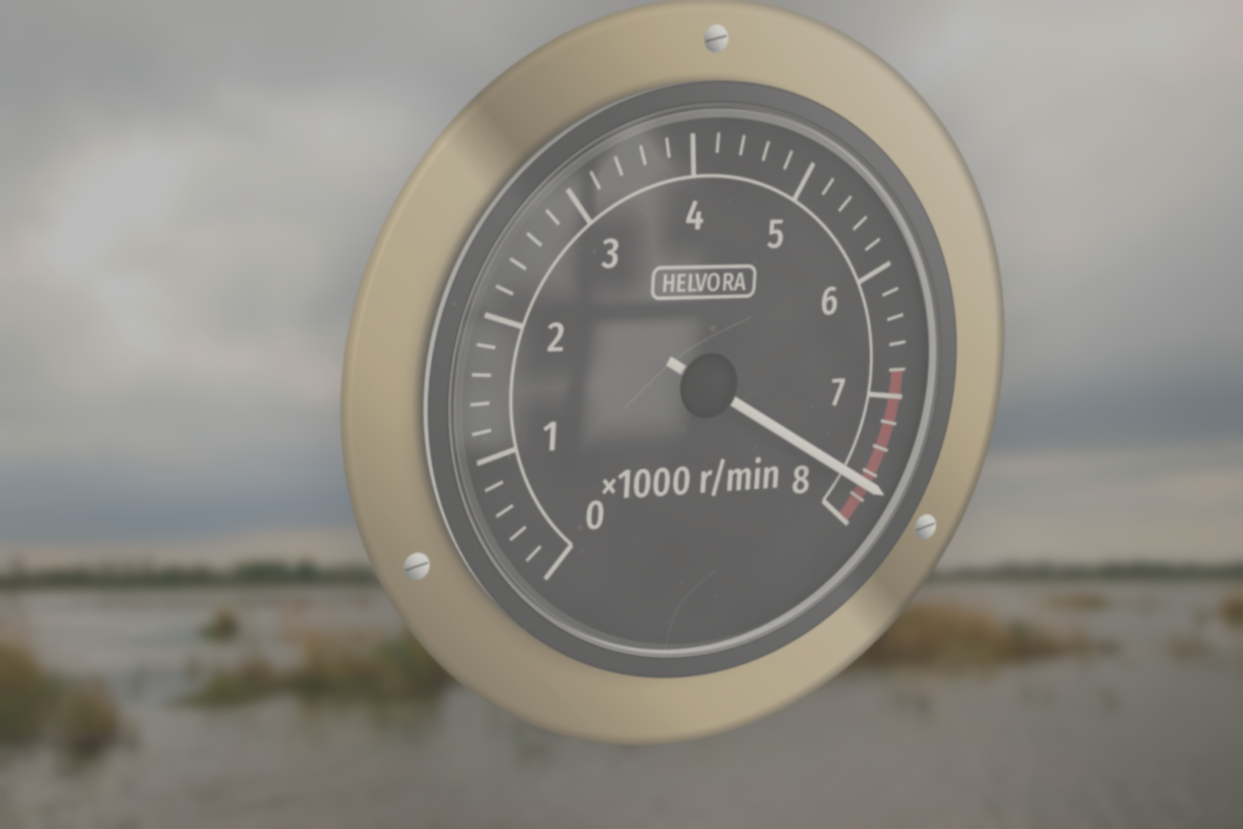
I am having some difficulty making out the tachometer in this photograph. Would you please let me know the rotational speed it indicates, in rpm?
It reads 7700 rpm
